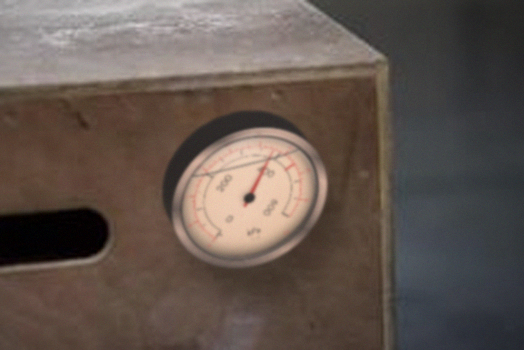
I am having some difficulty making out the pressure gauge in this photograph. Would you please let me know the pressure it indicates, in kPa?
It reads 375 kPa
